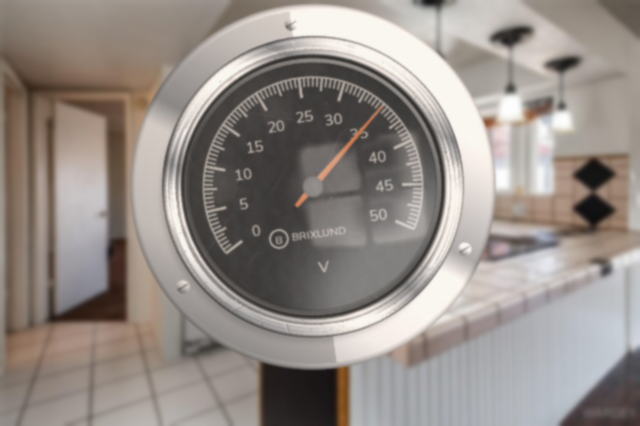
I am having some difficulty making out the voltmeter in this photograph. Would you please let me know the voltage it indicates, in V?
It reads 35 V
